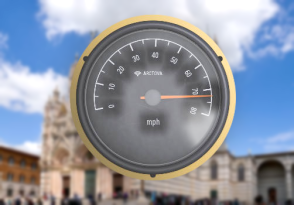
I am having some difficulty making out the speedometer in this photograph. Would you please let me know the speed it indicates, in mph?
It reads 72.5 mph
